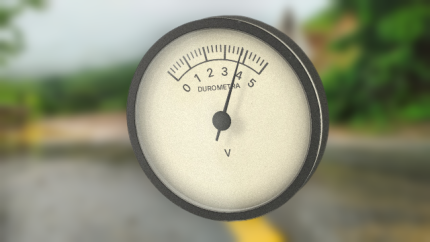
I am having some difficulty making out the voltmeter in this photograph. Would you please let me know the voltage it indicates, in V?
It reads 3.8 V
